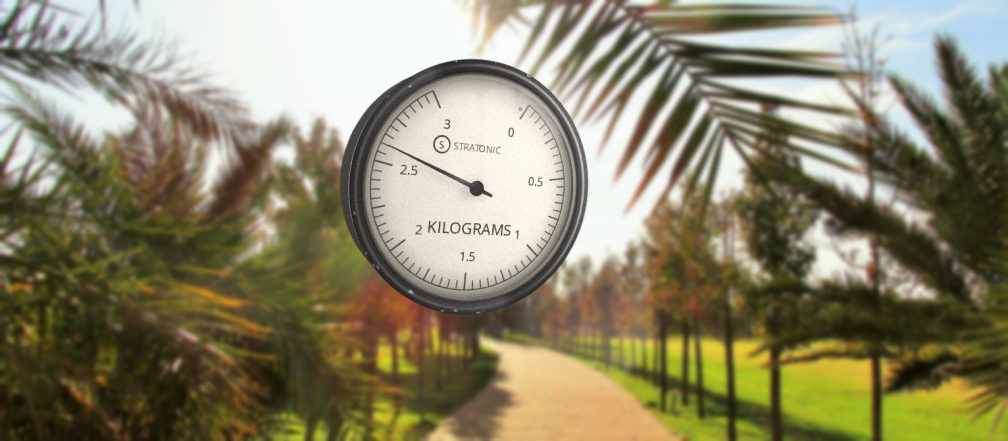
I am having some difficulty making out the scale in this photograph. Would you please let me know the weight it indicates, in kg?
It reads 2.6 kg
